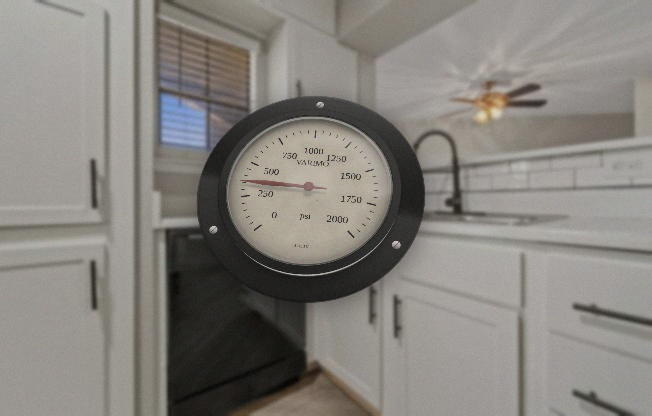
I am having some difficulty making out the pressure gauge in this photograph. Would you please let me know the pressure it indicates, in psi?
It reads 350 psi
